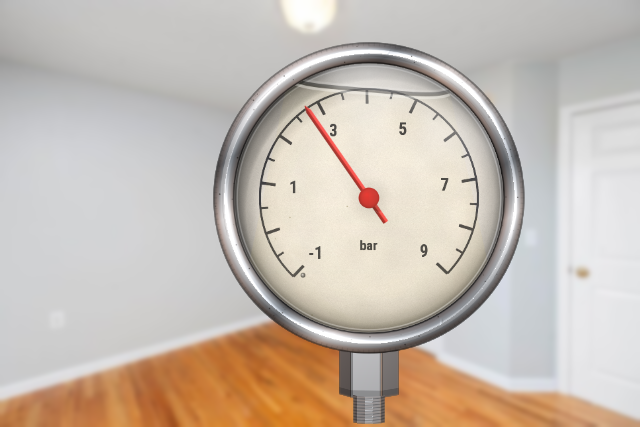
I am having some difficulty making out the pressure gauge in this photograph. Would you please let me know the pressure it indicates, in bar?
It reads 2.75 bar
